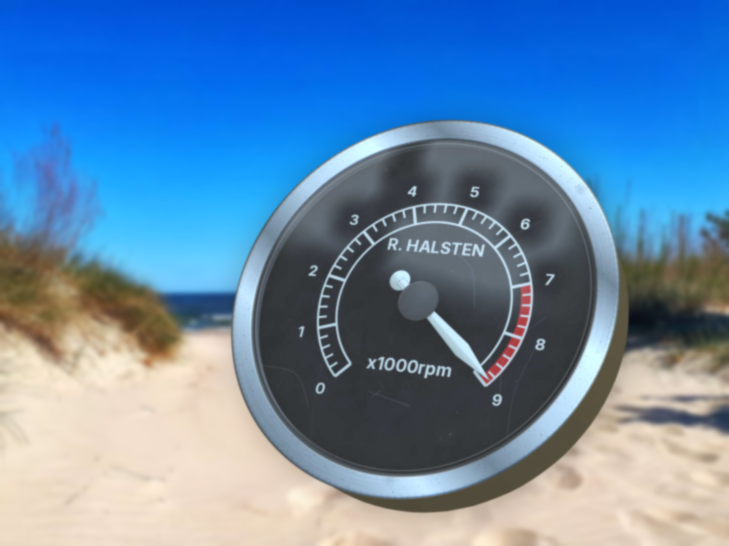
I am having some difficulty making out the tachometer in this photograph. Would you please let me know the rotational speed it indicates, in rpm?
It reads 8900 rpm
